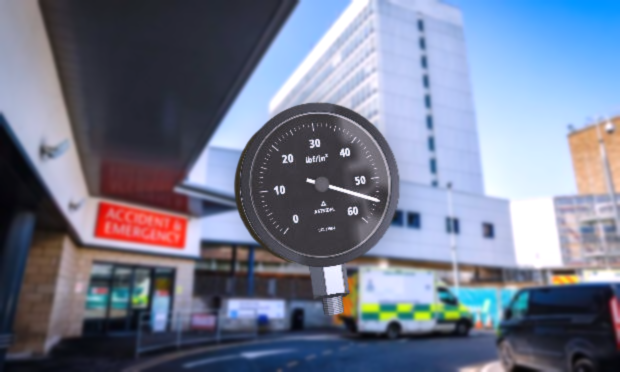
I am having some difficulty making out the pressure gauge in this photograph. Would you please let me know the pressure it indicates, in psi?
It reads 55 psi
